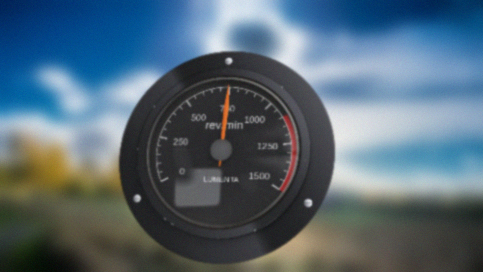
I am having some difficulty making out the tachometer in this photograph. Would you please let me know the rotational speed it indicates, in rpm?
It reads 750 rpm
